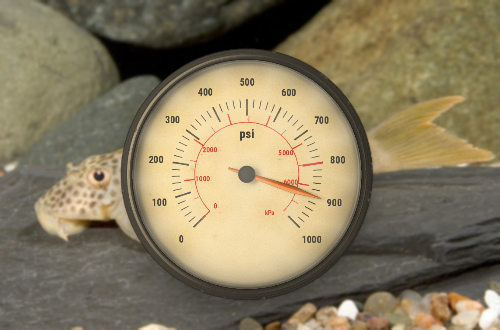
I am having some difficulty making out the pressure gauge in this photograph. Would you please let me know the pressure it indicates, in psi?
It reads 900 psi
